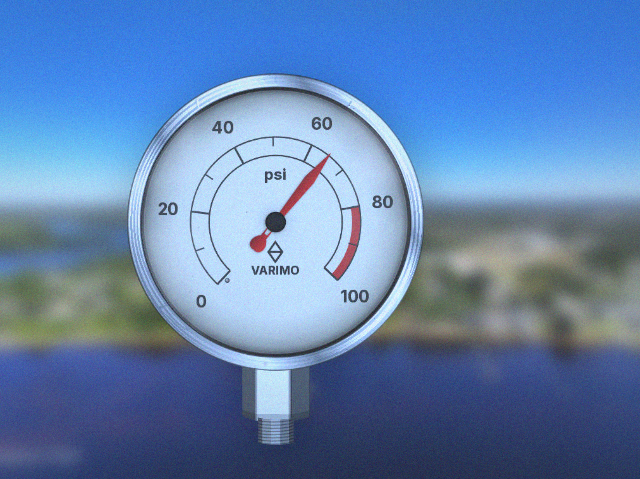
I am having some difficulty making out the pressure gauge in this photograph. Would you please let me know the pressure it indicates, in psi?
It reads 65 psi
